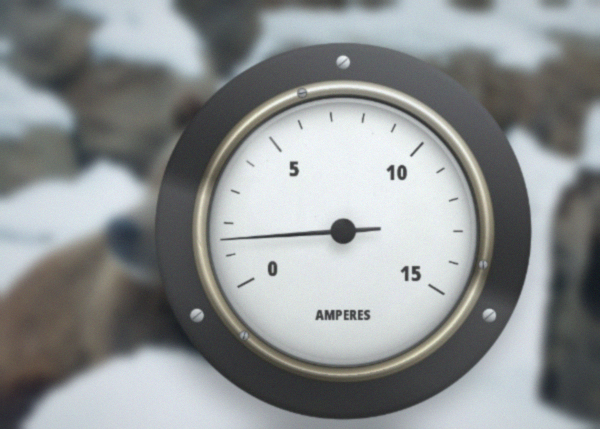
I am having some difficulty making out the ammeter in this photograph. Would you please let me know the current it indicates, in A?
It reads 1.5 A
